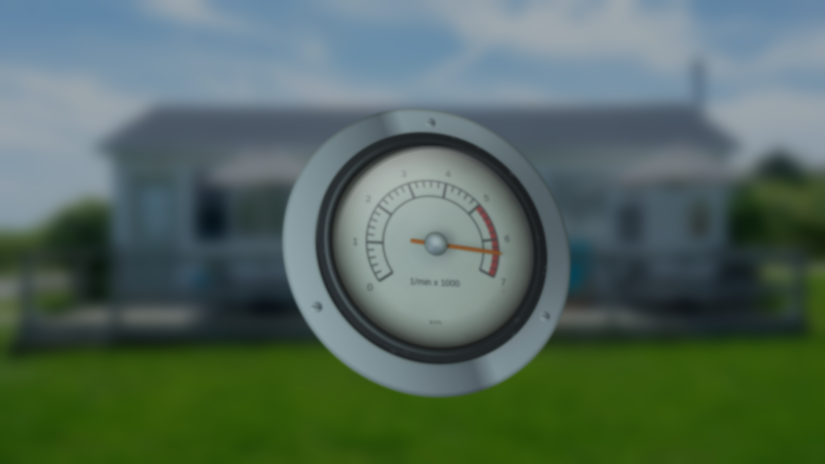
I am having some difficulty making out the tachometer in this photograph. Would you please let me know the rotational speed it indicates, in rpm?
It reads 6400 rpm
